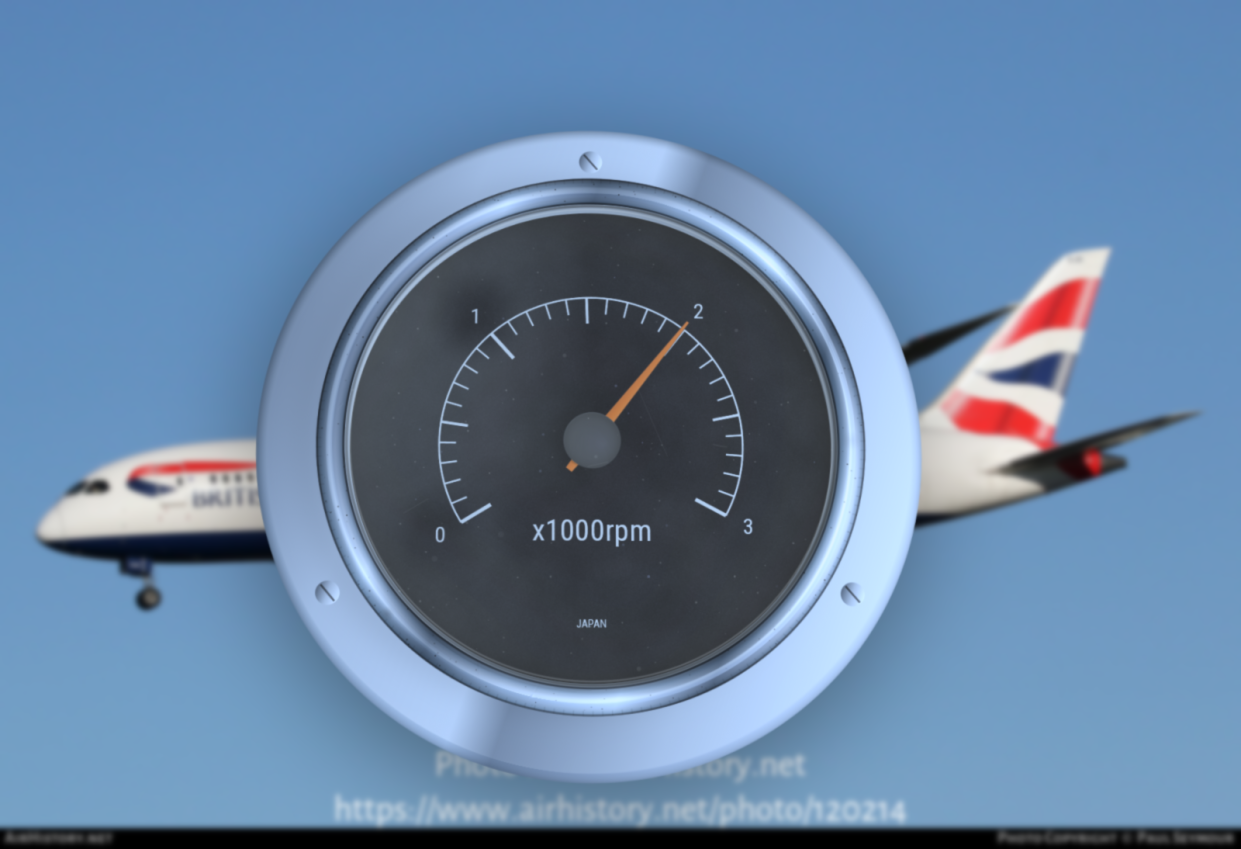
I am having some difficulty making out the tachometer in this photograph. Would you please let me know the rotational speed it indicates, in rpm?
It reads 2000 rpm
